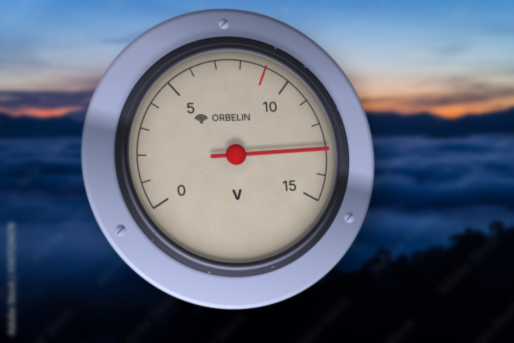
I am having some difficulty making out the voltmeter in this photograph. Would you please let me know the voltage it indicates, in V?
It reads 13 V
